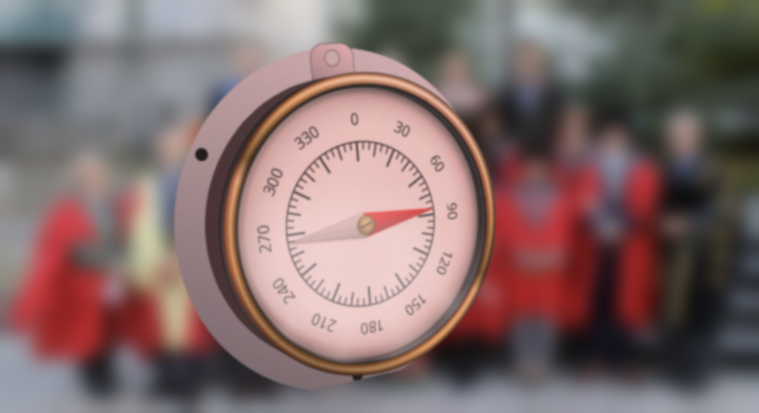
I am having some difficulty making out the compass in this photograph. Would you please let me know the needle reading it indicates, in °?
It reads 85 °
